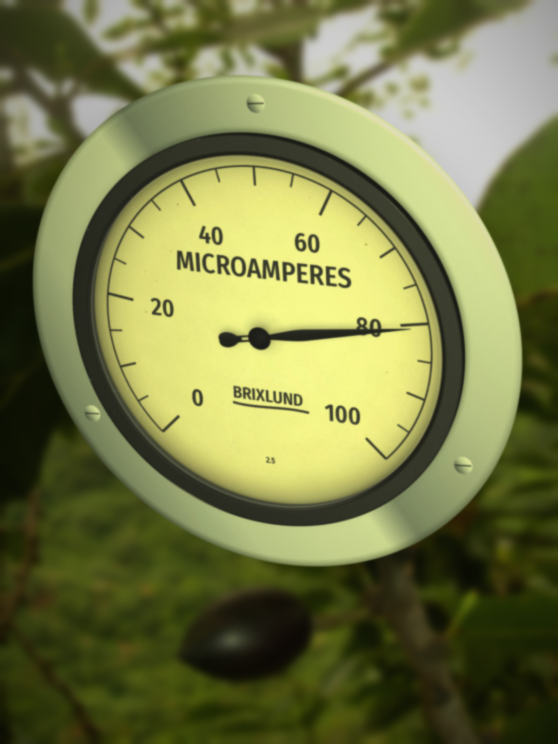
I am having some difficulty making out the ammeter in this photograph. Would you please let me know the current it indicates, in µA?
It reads 80 µA
